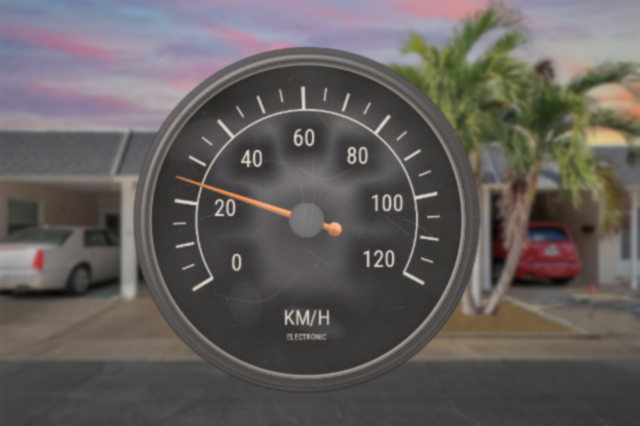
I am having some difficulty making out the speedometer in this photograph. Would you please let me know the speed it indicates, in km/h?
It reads 25 km/h
